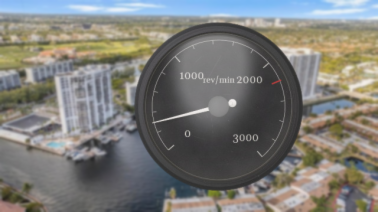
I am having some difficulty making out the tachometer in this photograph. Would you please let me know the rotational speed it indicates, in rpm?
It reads 300 rpm
